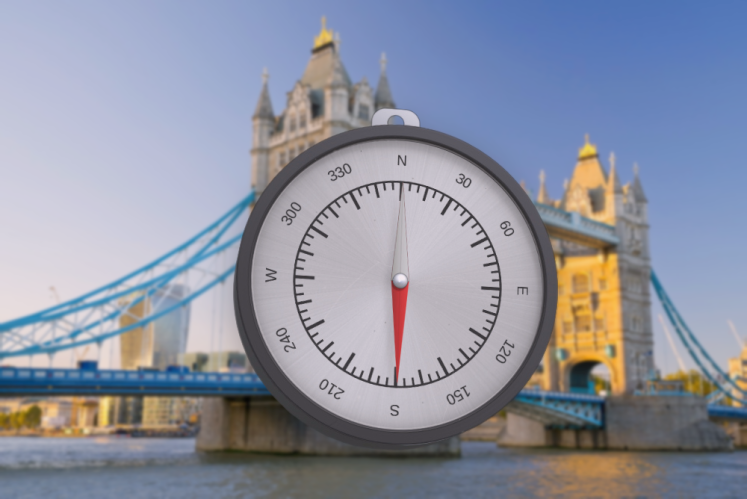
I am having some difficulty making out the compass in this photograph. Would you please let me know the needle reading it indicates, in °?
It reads 180 °
